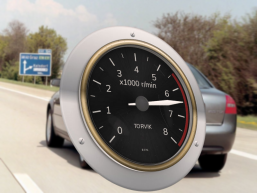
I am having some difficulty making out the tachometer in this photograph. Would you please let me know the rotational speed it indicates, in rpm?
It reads 6500 rpm
